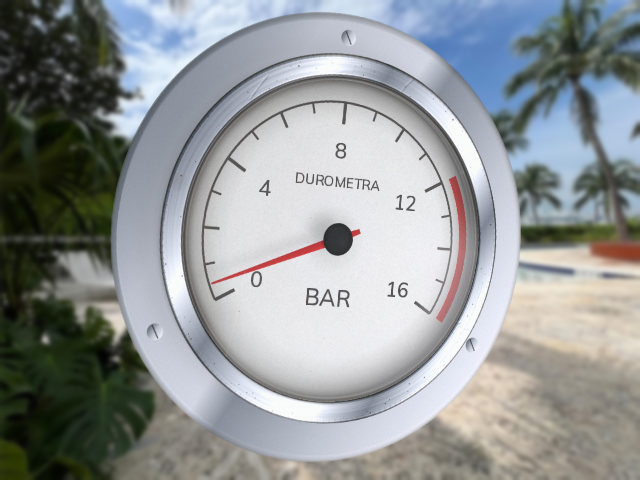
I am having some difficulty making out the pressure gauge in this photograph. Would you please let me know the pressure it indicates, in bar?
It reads 0.5 bar
